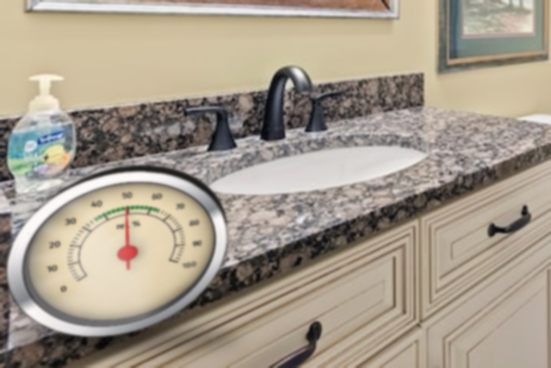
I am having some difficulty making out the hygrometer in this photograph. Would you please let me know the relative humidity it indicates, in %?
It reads 50 %
